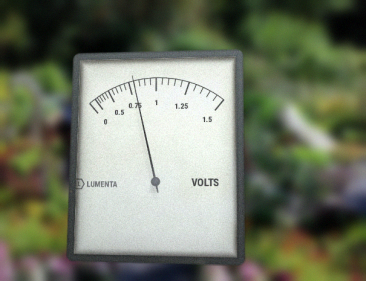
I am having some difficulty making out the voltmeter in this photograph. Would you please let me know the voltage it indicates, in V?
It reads 0.8 V
